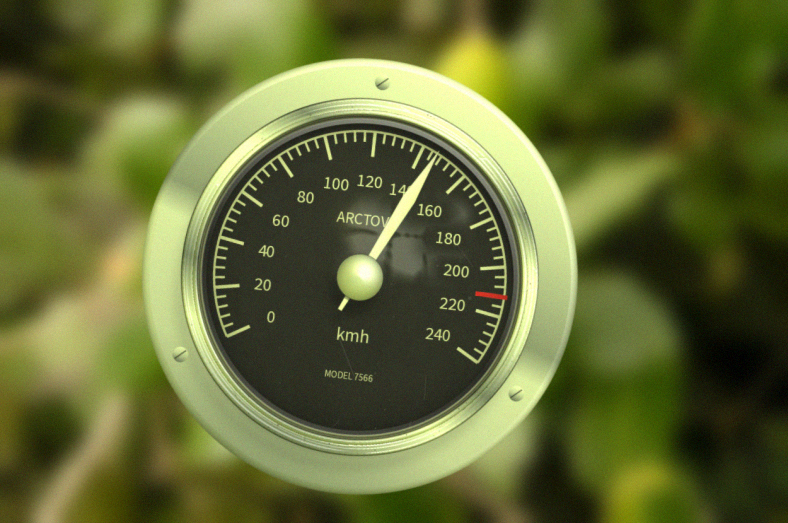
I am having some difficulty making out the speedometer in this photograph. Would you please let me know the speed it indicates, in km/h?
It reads 146 km/h
